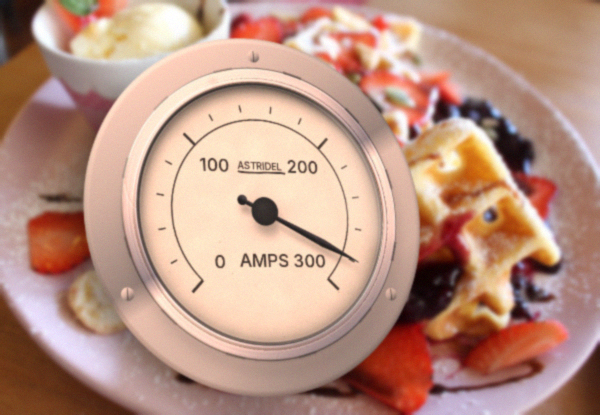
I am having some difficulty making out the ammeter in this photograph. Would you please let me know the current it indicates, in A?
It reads 280 A
